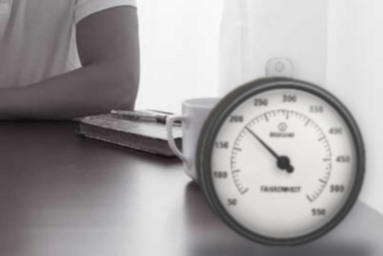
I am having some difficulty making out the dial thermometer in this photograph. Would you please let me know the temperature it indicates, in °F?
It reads 200 °F
